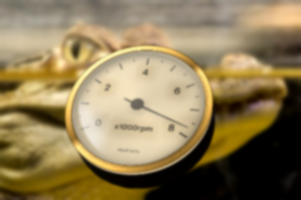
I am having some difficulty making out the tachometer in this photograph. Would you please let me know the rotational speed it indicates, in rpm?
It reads 7750 rpm
